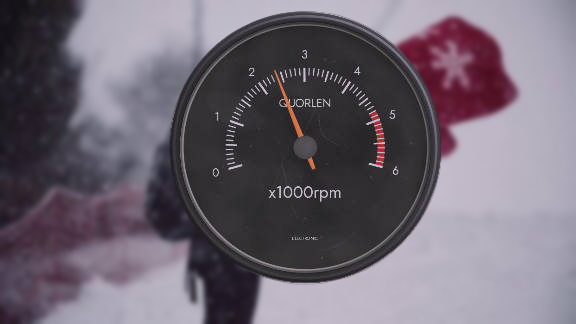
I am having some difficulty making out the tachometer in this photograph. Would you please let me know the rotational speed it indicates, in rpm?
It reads 2400 rpm
